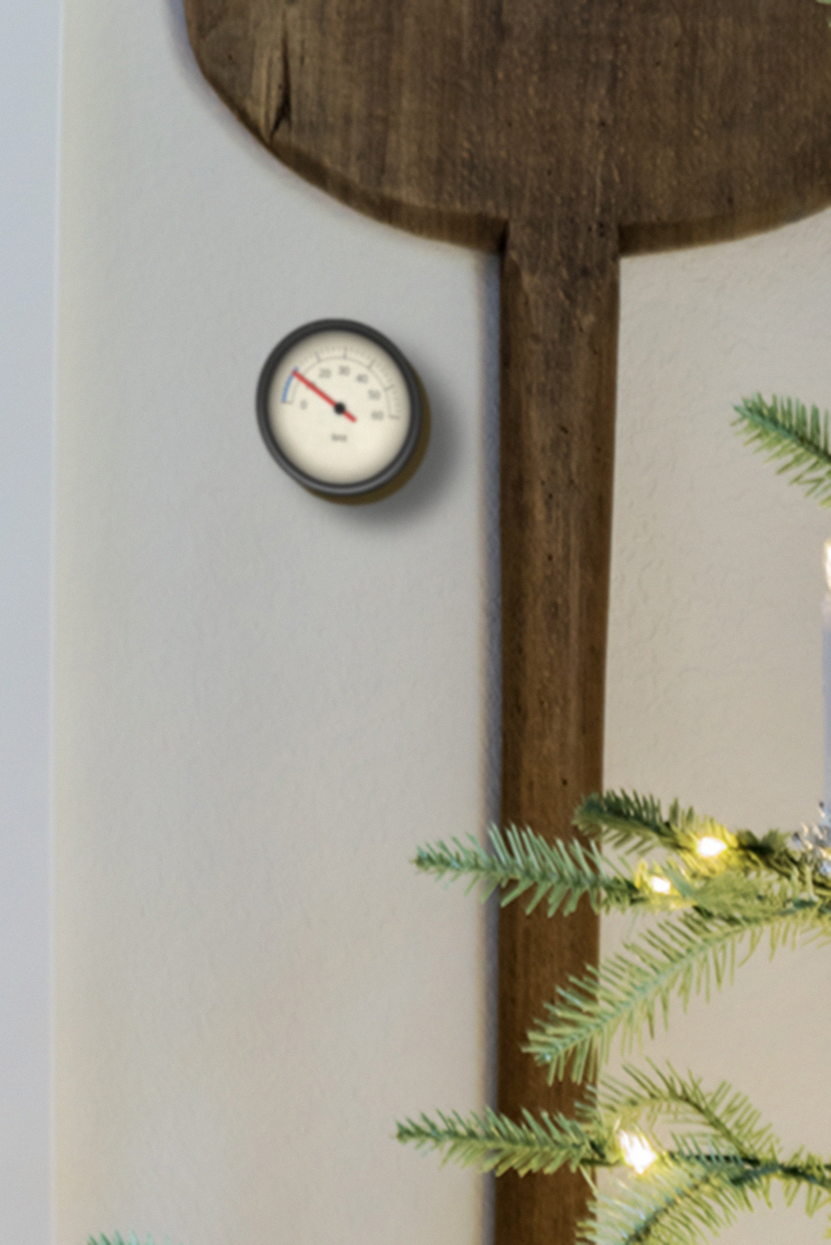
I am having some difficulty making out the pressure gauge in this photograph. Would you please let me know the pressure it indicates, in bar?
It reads 10 bar
